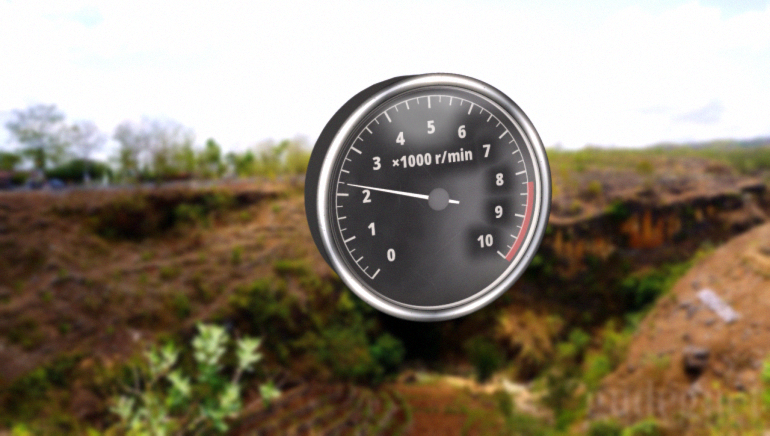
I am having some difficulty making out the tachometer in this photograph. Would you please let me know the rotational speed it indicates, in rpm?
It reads 2250 rpm
